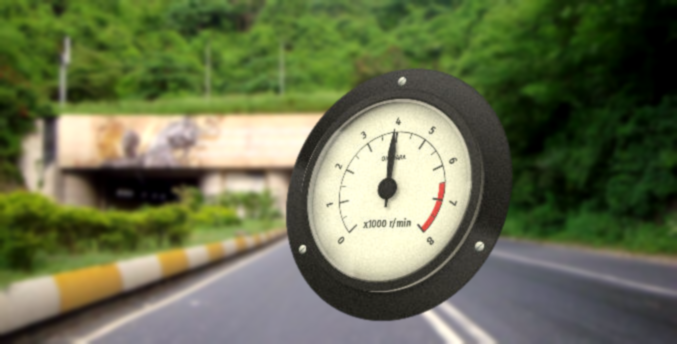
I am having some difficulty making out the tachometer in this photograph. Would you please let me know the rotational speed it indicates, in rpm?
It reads 4000 rpm
